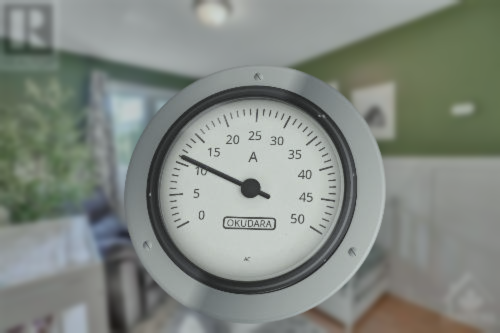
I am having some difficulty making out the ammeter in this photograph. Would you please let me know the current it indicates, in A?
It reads 11 A
